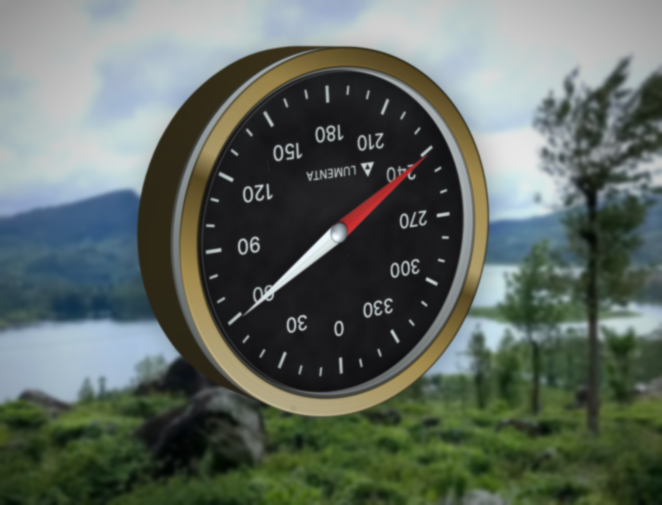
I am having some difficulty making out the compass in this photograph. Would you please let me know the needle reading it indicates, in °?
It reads 240 °
